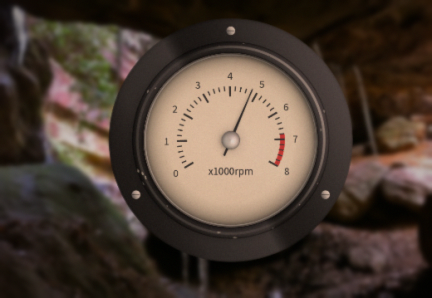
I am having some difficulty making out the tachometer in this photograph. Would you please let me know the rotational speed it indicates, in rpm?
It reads 4800 rpm
